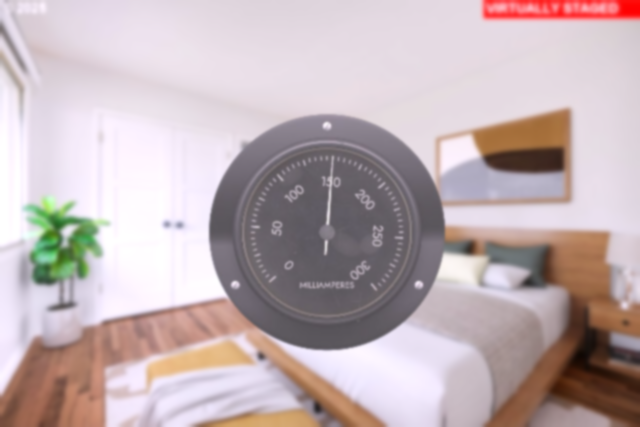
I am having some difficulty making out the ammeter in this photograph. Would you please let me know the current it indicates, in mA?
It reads 150 mA
